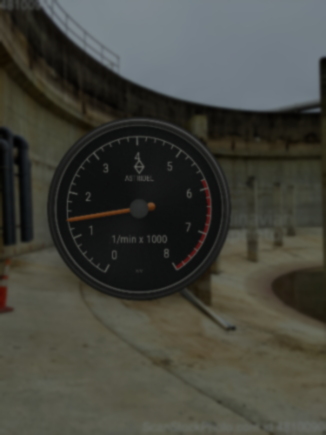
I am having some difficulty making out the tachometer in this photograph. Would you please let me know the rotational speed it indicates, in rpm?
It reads 1400 rpm
